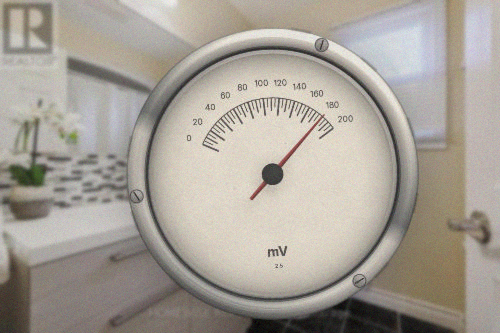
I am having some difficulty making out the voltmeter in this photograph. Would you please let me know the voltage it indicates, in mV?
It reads 180 mV
